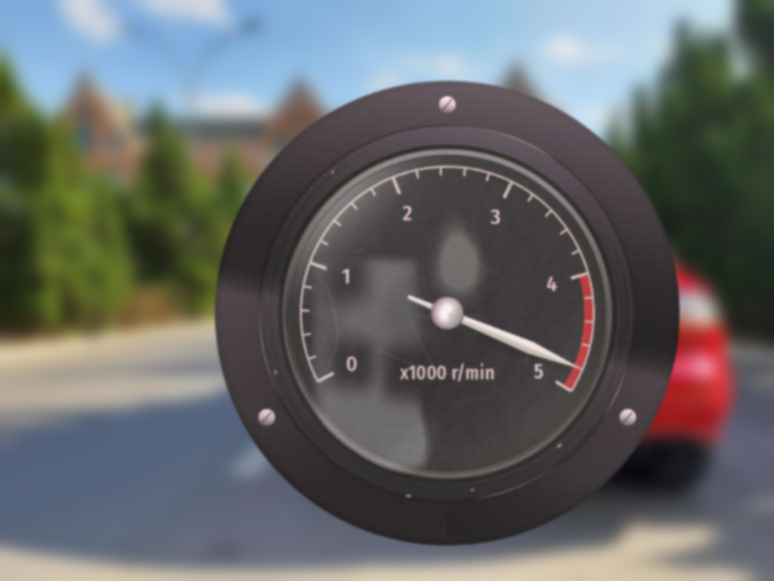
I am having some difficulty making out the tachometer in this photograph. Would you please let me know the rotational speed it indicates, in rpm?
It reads 4800 rpm
